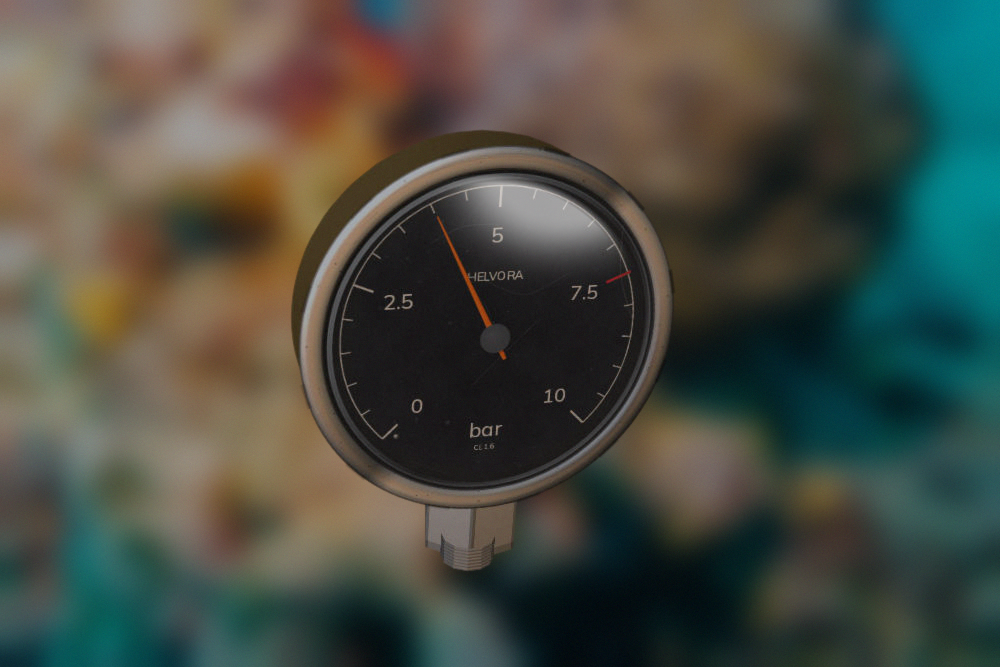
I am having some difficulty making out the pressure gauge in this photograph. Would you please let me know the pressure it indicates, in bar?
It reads 4 bar
